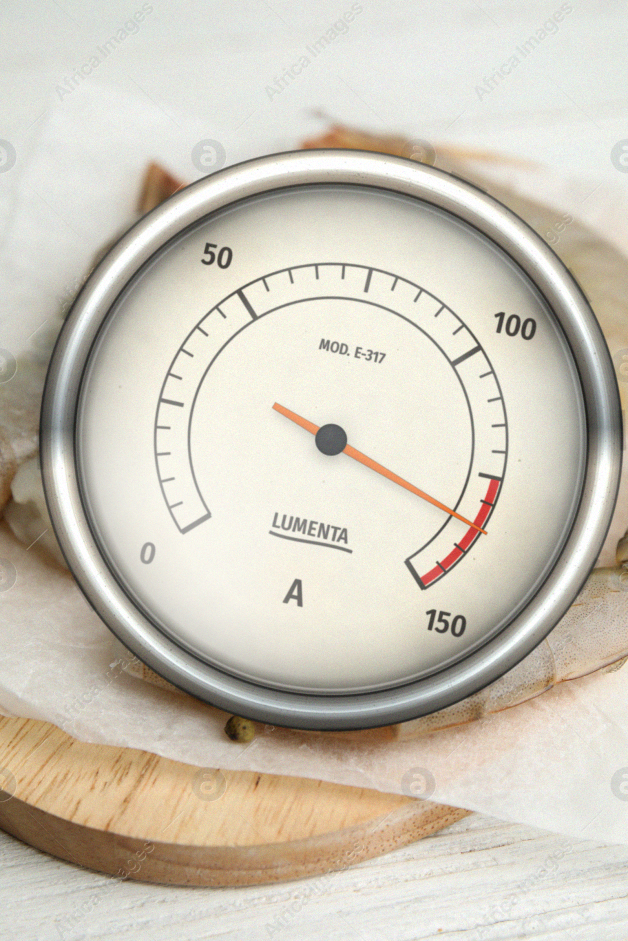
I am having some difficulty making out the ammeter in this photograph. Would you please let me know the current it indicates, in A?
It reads 135 A
